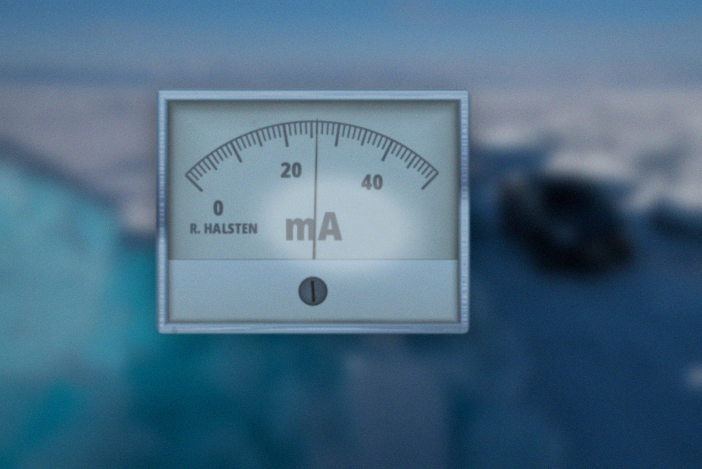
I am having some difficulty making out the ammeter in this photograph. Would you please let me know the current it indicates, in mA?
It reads 26 mA
